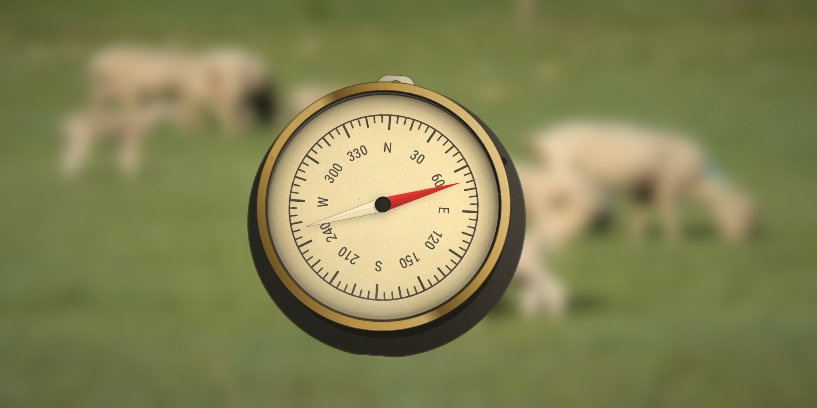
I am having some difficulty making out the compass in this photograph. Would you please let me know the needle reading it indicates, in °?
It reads 70 °
